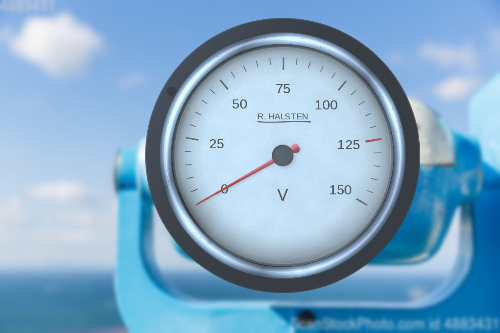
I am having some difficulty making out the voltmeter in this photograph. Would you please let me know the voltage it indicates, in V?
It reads 0 V
